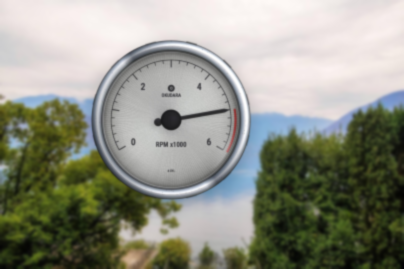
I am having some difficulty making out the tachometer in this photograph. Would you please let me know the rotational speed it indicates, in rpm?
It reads 5000 rpm
